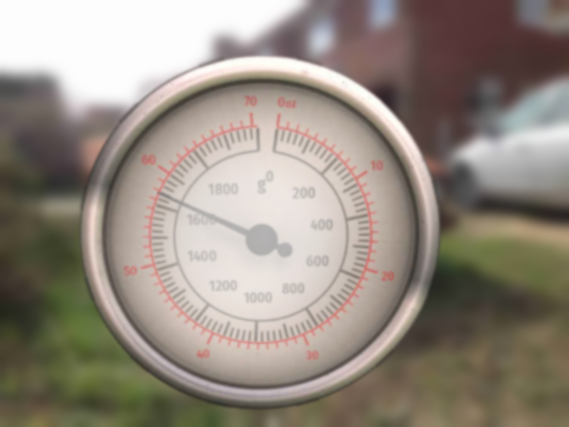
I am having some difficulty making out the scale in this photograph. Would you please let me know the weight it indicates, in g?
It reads 1640 g
